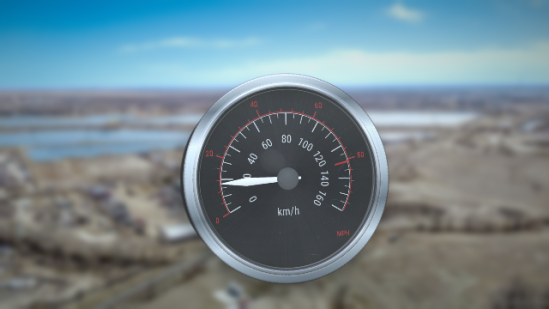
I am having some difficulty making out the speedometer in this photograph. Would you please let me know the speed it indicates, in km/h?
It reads 17.5 km/h
